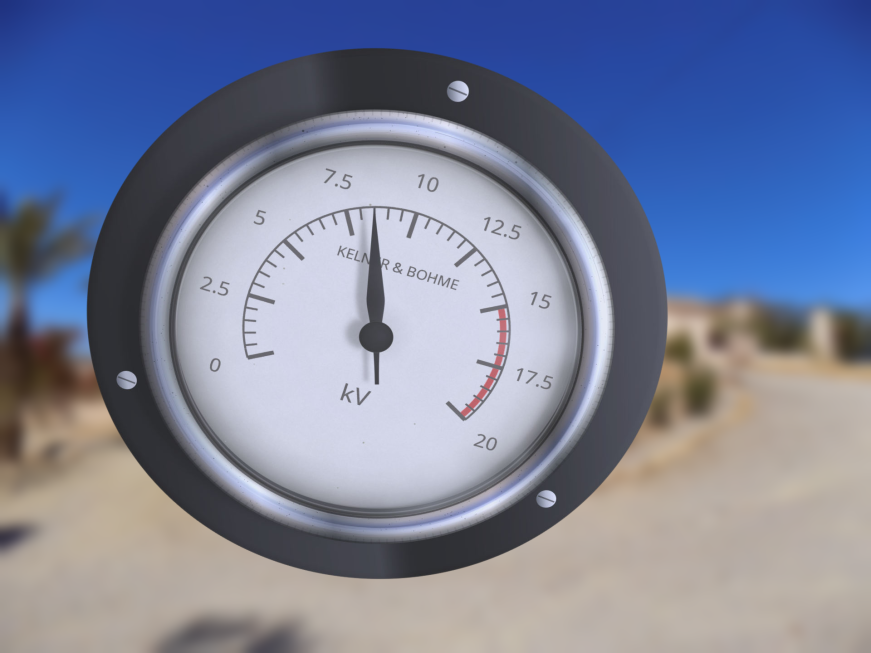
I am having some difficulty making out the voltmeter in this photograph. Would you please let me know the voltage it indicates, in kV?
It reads 8.5 kV
